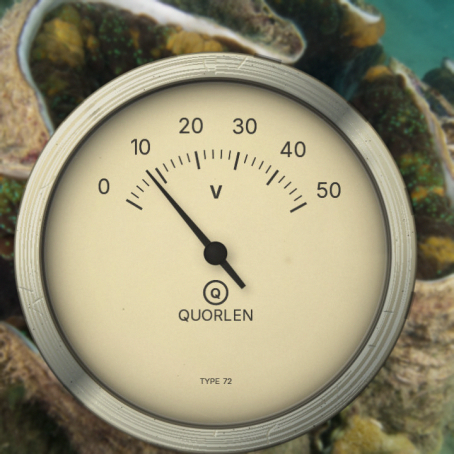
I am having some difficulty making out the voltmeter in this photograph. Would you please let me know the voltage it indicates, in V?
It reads 8 V
